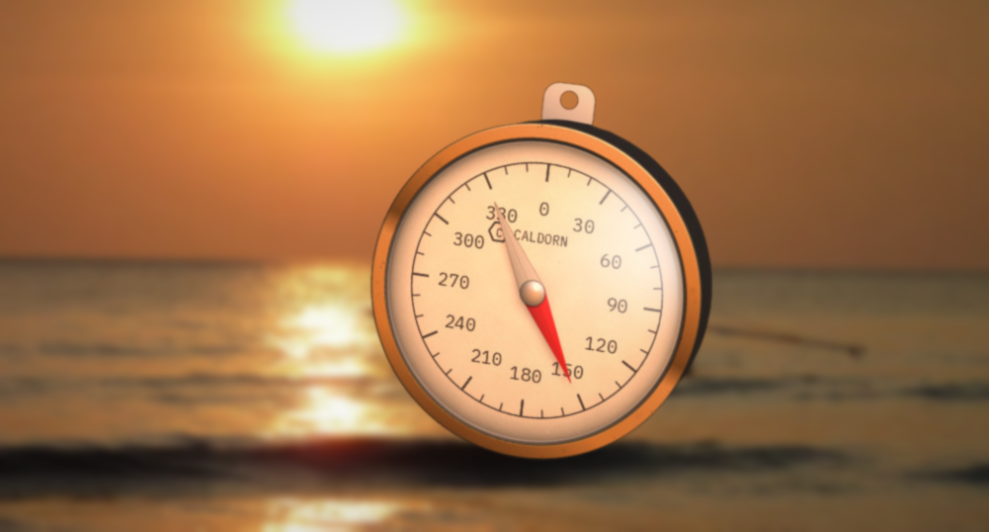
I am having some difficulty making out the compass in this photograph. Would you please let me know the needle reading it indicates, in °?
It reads 150 °
